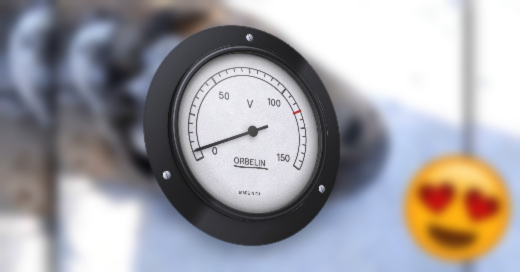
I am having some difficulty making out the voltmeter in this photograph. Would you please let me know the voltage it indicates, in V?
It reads 5 V
